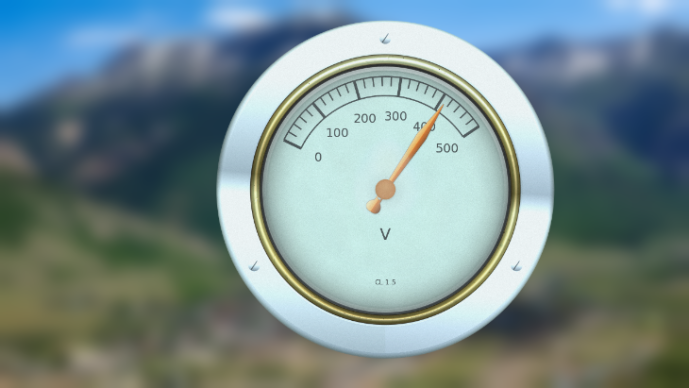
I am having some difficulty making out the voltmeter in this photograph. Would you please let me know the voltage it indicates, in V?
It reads 410 V
